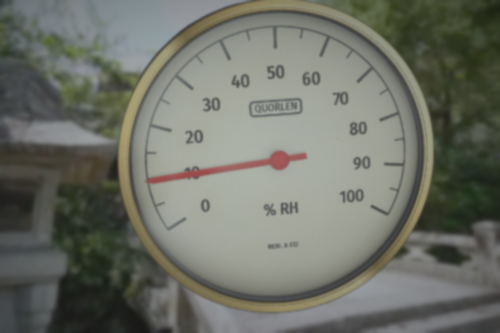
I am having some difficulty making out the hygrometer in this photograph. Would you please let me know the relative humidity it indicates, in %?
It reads 10 %
